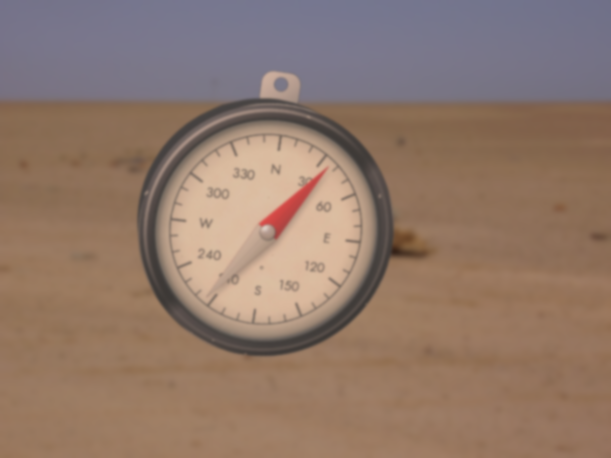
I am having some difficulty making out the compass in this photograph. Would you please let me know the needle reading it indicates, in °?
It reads 35 °
